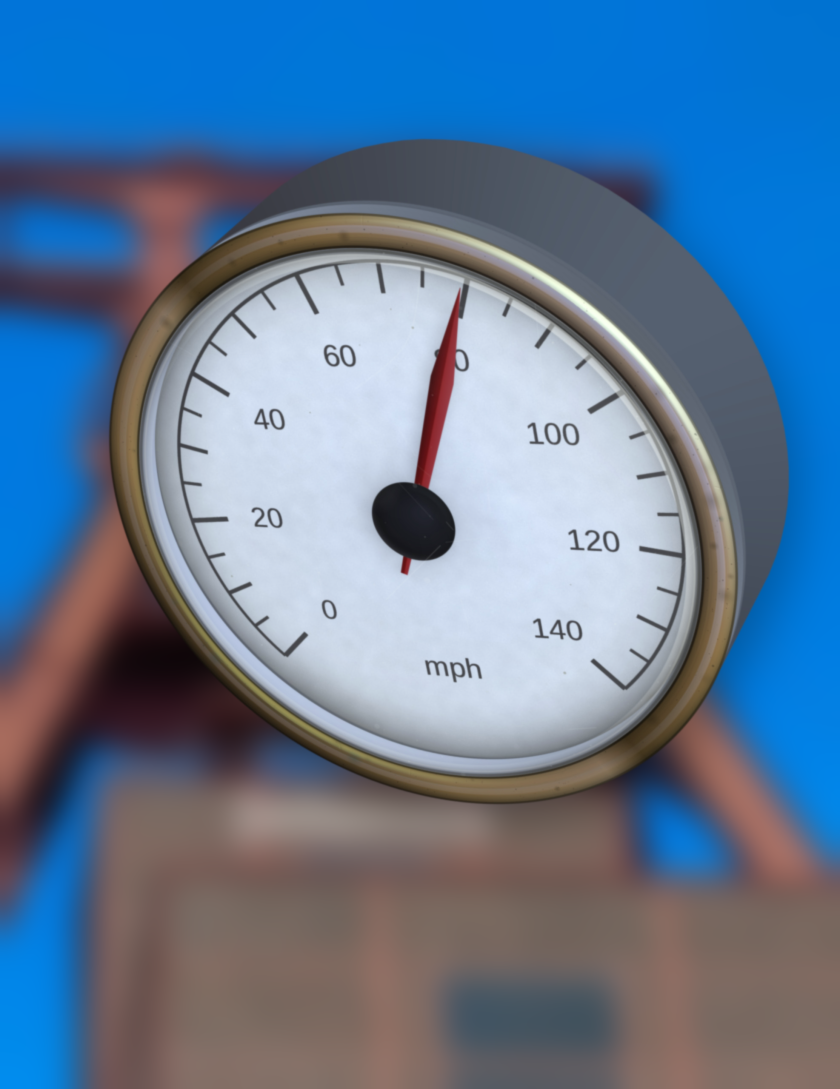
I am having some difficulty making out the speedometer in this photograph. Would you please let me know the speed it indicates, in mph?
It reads 80 mph
